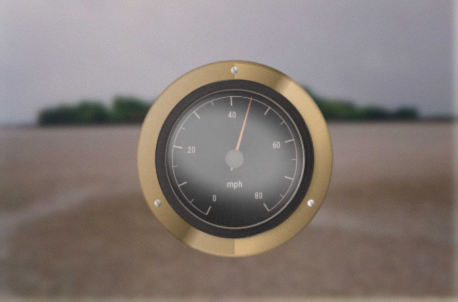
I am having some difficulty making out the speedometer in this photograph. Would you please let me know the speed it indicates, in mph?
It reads 45 mph
